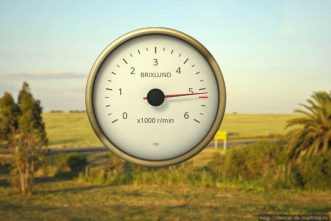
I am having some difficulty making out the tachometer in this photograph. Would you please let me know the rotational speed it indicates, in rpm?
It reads 5125 rpm
